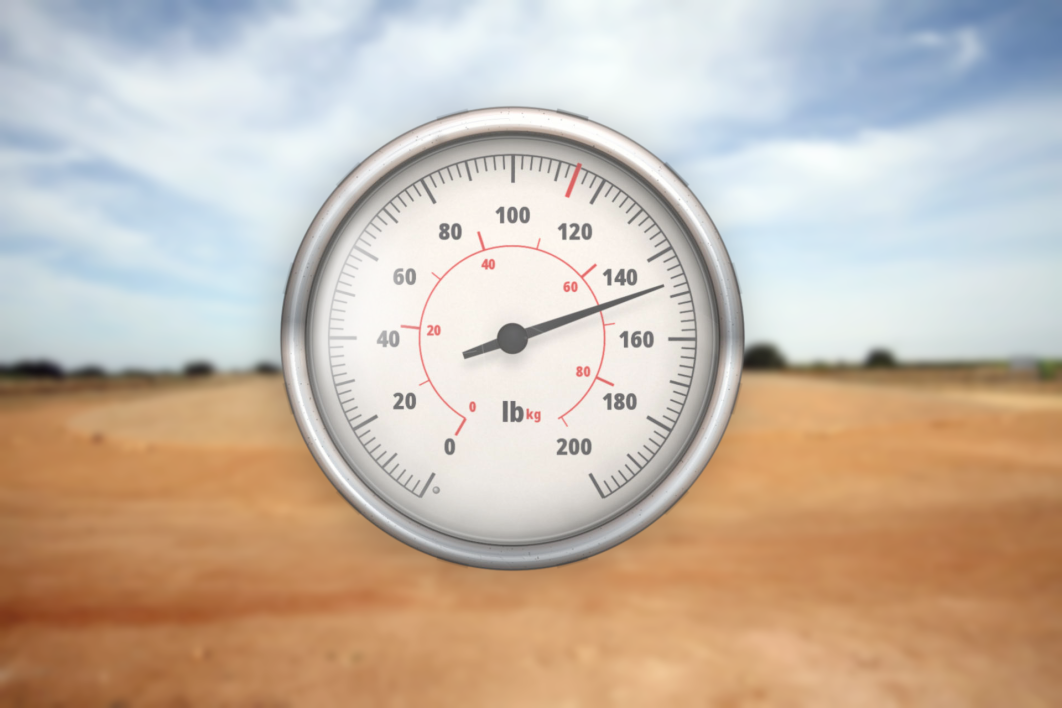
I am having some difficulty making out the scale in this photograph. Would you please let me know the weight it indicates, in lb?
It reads 147 lb
